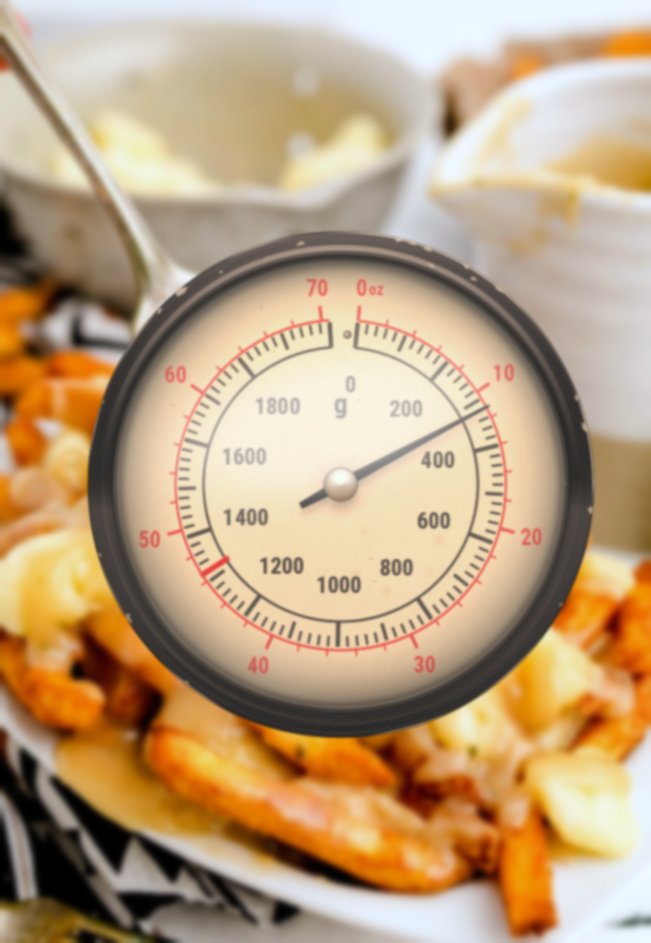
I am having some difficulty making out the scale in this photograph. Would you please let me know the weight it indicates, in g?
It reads 320 g
